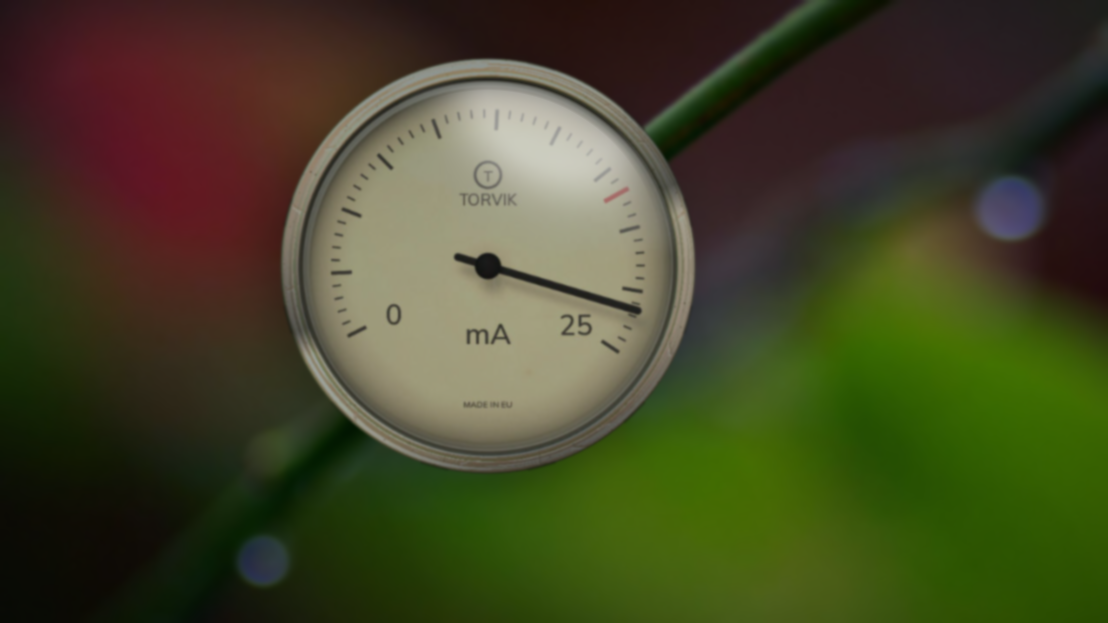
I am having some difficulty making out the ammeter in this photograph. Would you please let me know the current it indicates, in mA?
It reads 23.25 mA
